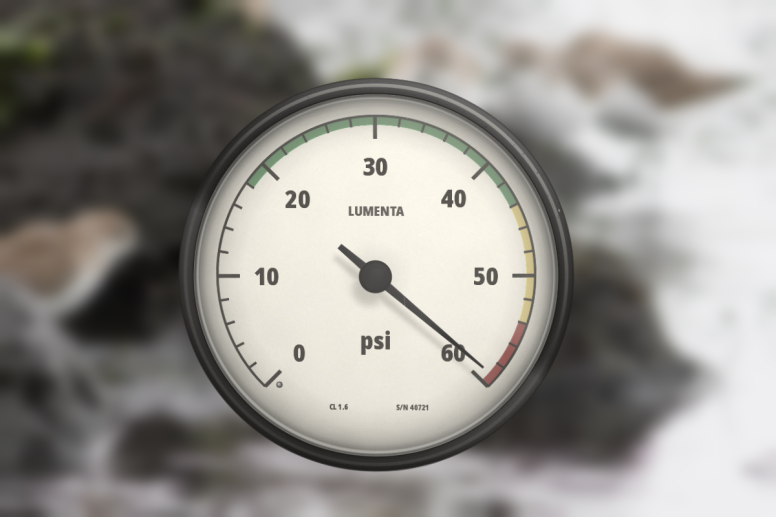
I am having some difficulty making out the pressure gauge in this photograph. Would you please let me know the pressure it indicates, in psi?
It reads 59 psi
